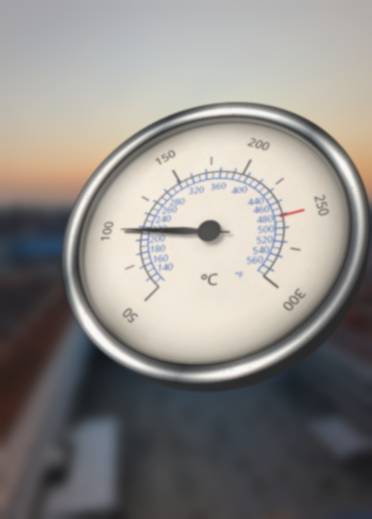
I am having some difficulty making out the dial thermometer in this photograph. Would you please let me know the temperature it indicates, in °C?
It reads 100 °C
